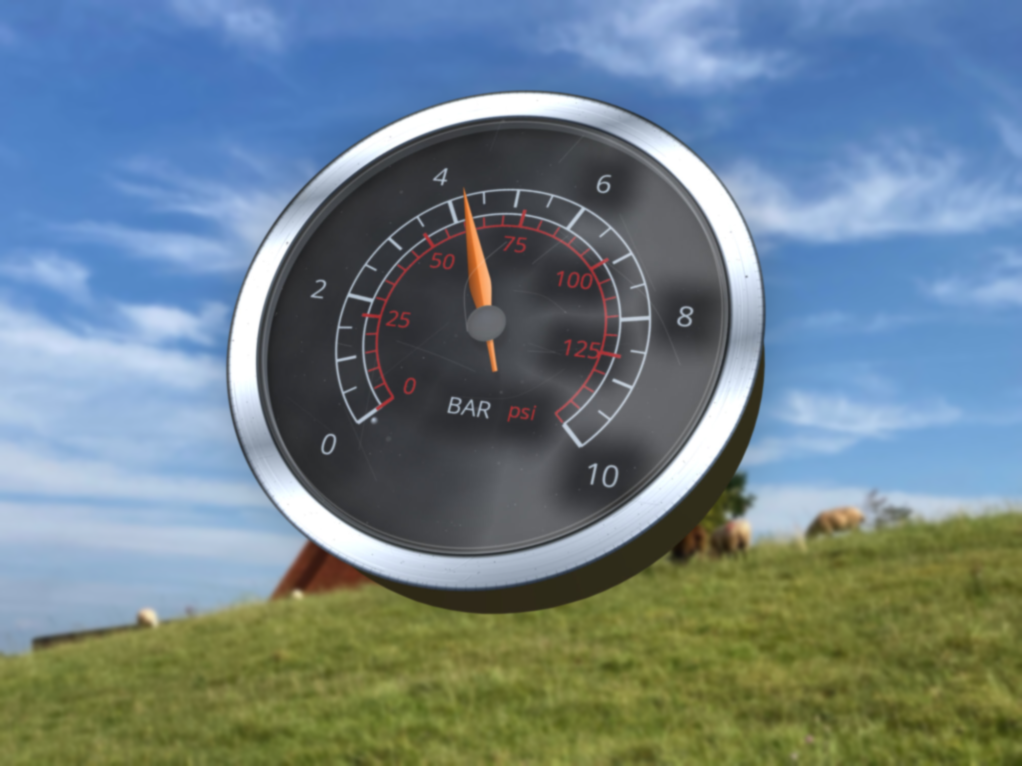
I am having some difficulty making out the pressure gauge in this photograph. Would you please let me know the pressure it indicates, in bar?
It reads 4.25 bar
